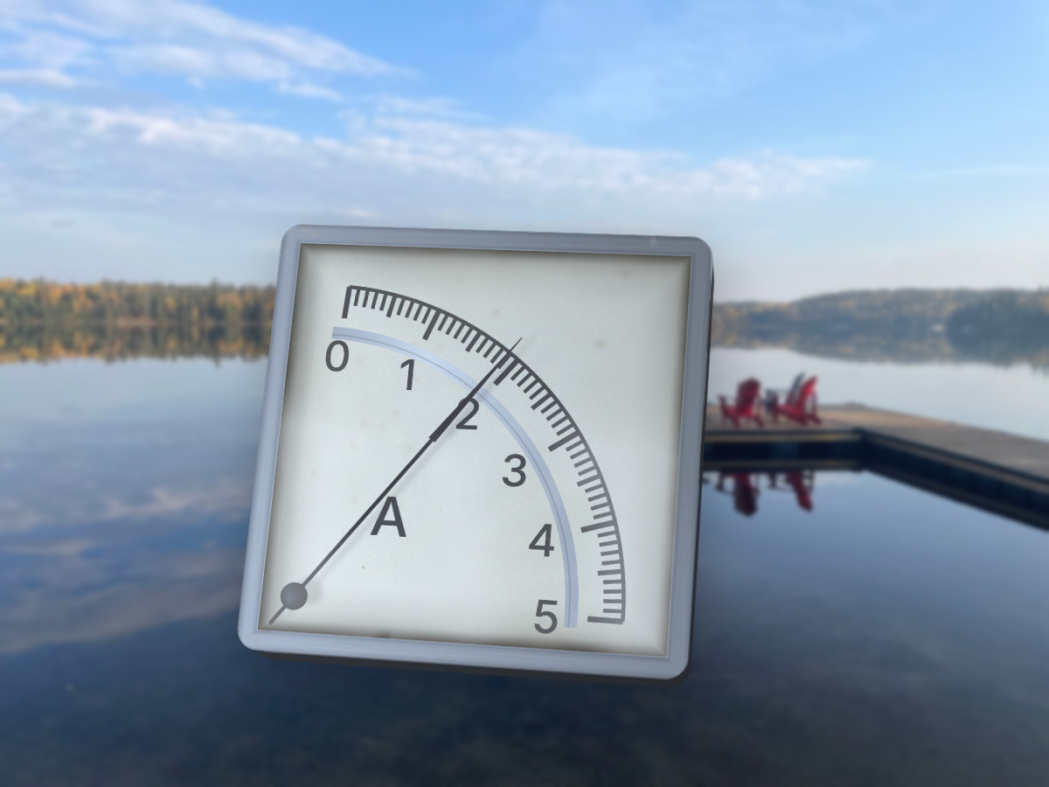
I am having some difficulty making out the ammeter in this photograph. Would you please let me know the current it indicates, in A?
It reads 1.9 A
